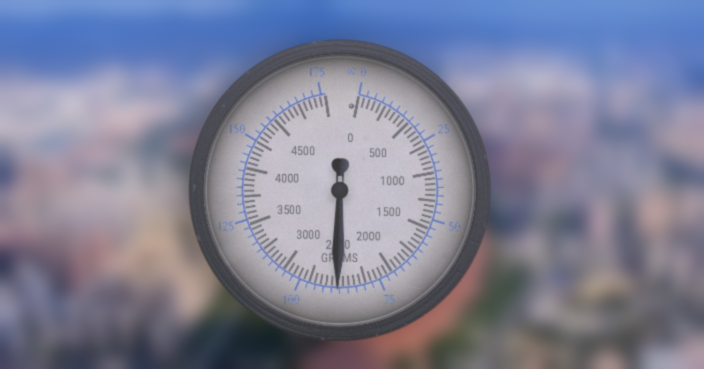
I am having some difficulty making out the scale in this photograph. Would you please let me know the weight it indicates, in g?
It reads 2500 g
